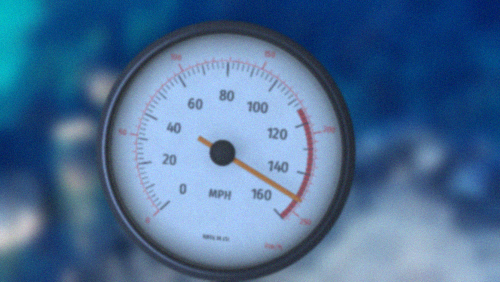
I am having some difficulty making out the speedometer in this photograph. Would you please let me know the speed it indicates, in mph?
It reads 150 mph
